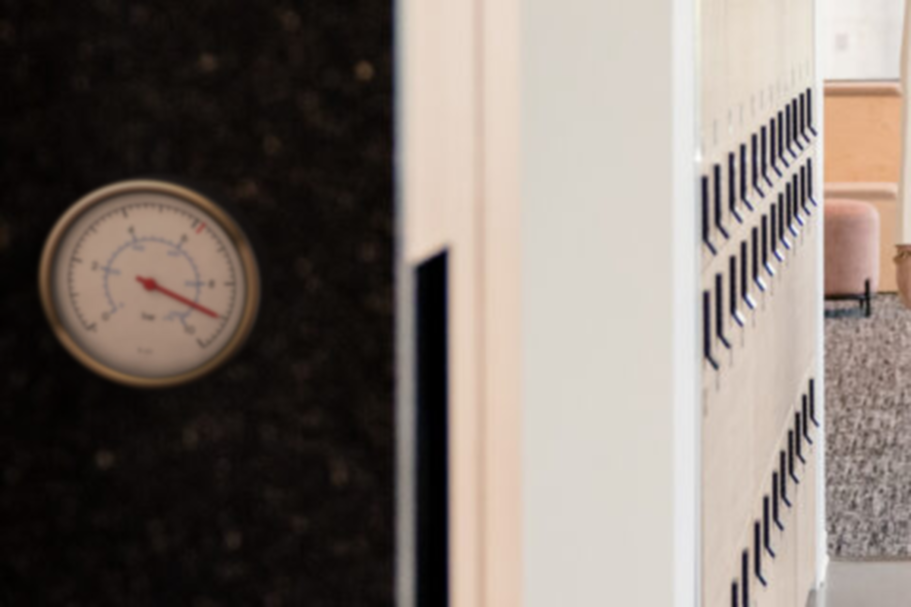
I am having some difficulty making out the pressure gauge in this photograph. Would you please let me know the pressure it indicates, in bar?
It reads 9 bar
